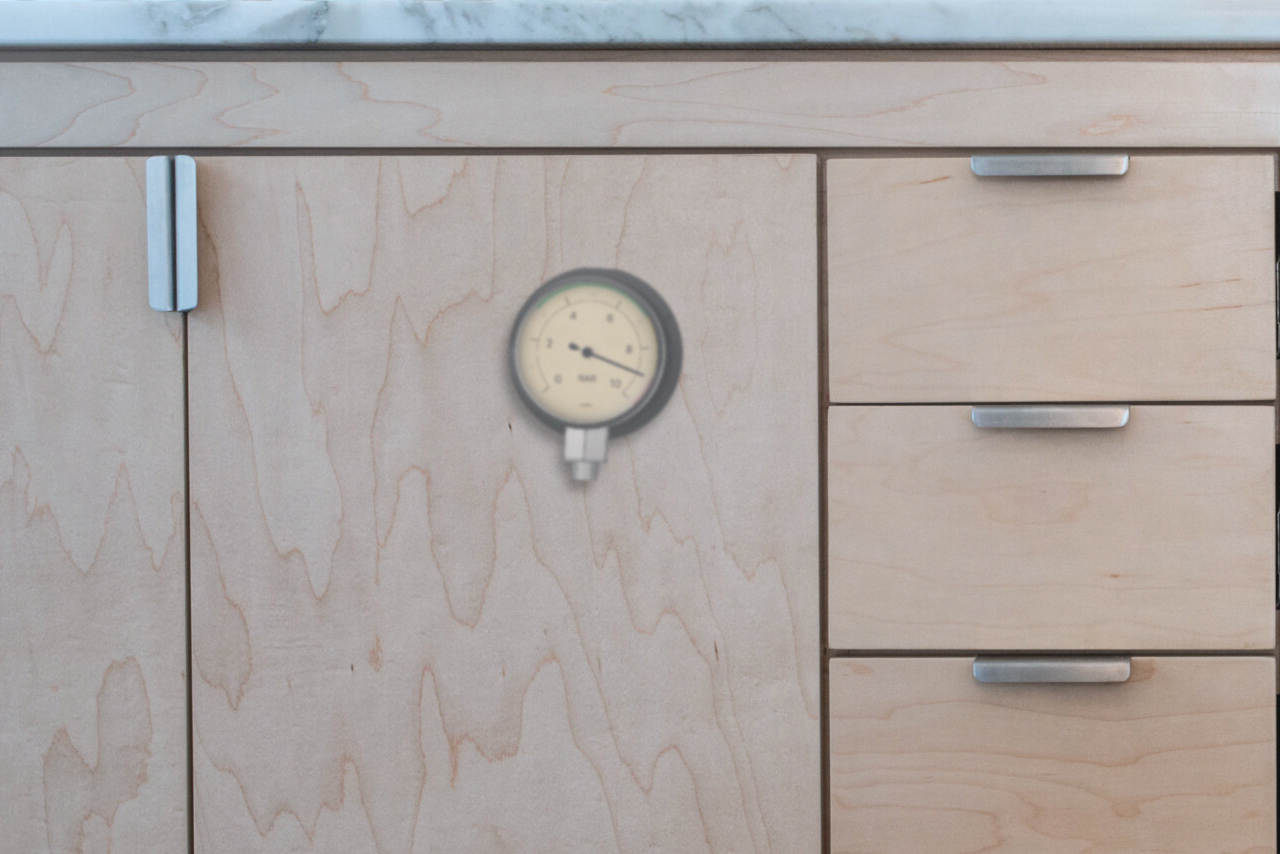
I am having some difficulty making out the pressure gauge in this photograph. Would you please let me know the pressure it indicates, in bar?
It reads 9 bar
